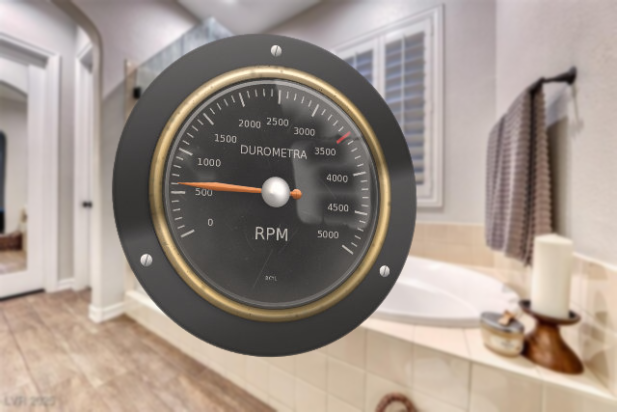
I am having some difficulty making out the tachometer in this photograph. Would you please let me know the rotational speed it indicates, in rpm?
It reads 600 rpm
